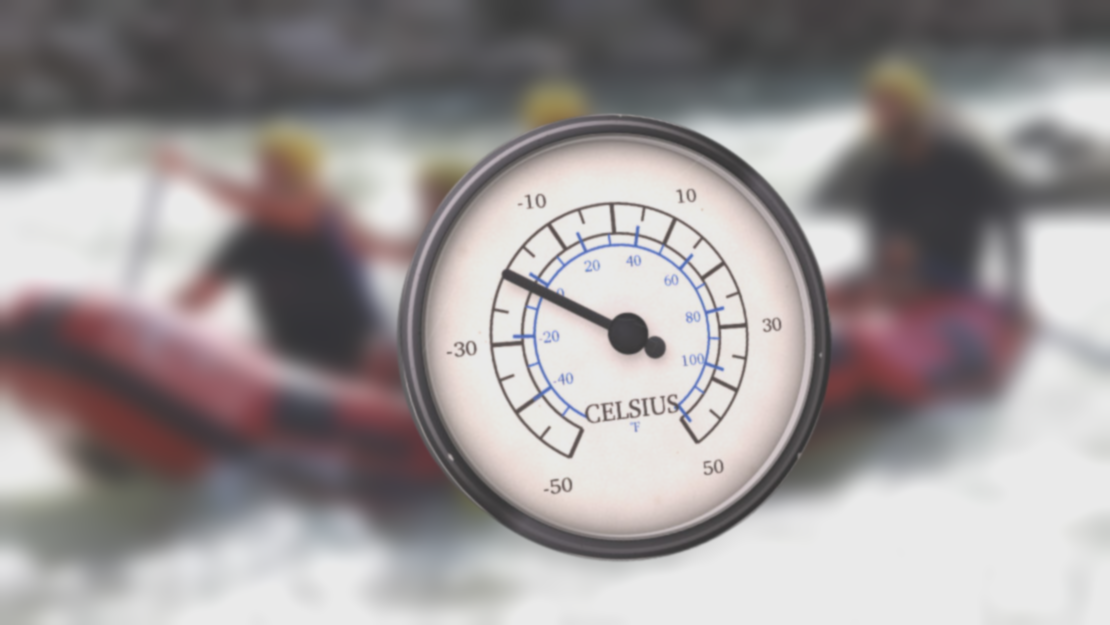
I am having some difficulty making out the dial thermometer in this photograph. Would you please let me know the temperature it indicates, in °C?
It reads -20 °C
